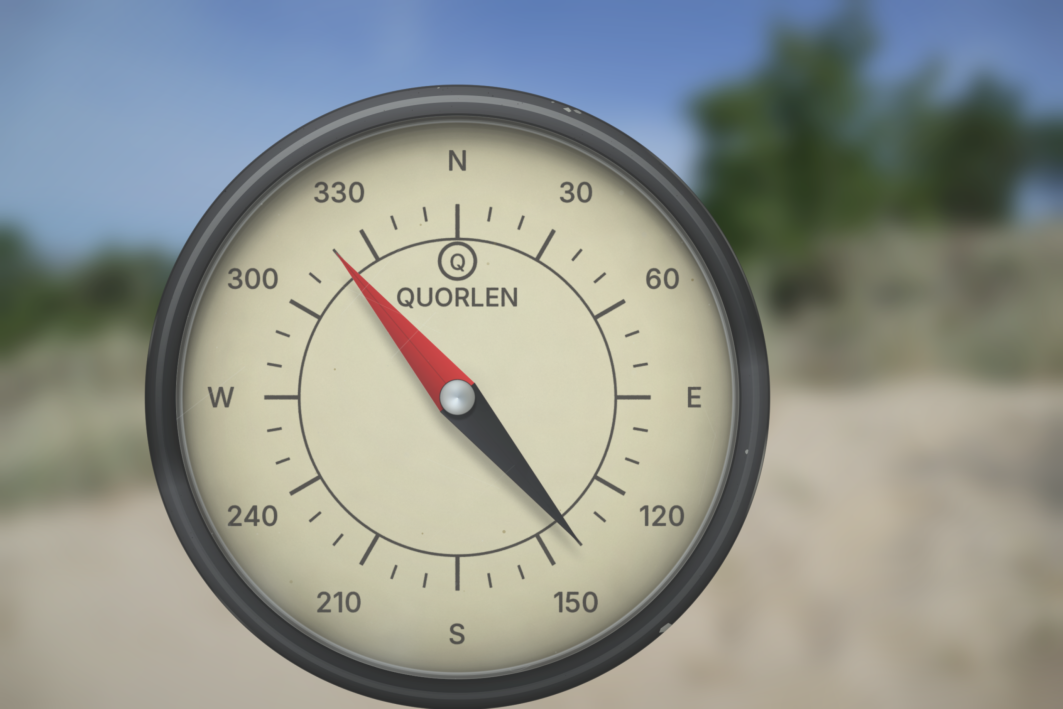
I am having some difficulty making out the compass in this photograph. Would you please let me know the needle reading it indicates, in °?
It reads 320 °
